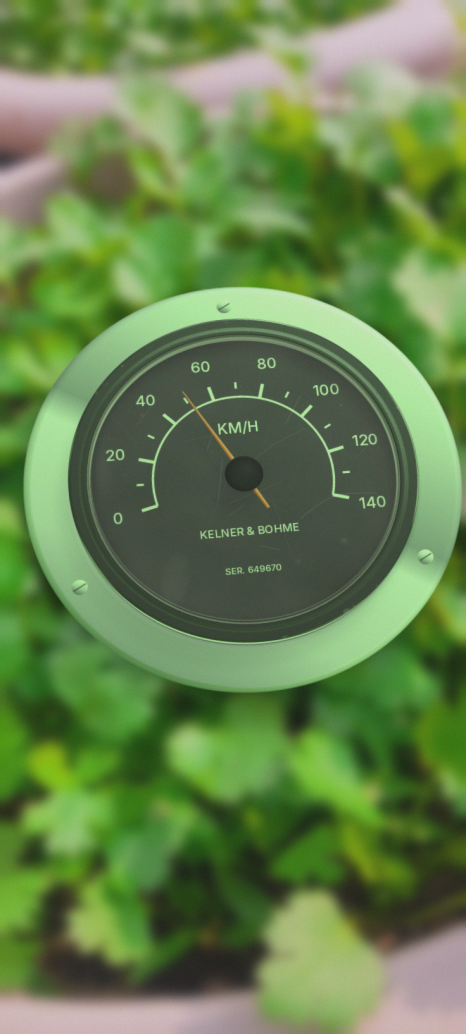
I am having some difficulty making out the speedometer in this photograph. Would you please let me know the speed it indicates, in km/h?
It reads 50 km/h
